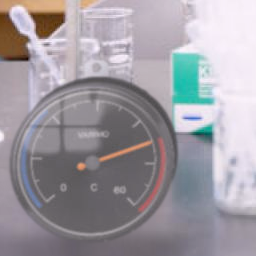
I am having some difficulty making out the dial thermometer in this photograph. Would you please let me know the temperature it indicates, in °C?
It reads 45 °C
